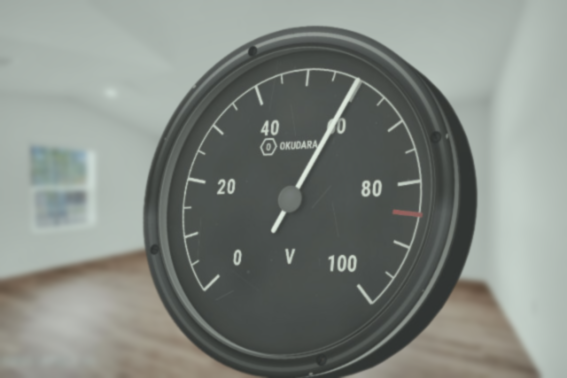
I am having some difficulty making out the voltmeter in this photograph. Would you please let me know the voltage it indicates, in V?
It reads 60 V
